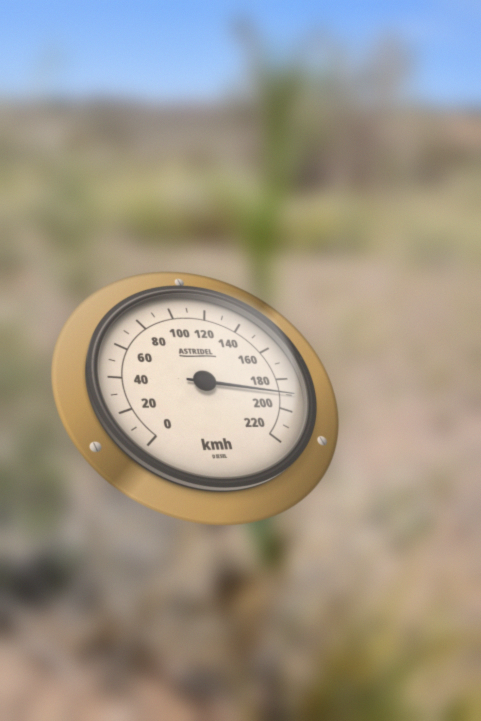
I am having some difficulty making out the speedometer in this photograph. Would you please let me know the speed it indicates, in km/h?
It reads 190 km/h
